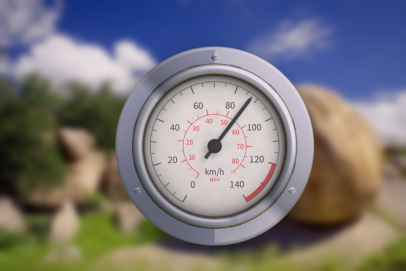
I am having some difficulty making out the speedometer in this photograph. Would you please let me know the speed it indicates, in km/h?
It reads 87.5 km/h
